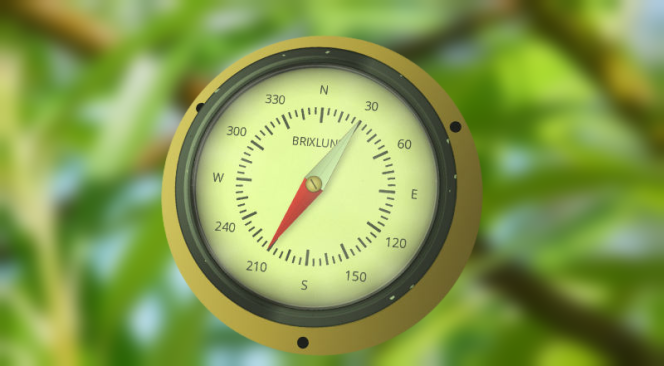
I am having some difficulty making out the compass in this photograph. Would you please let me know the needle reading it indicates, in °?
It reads 210 °
